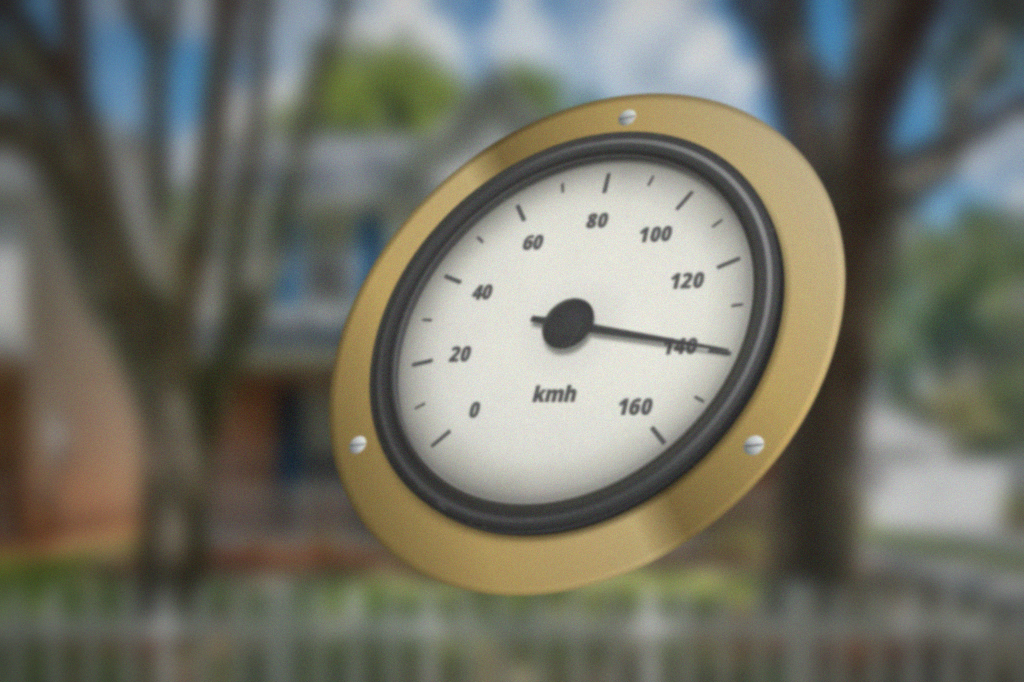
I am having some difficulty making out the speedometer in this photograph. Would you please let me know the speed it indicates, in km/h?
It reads 140 km/h
